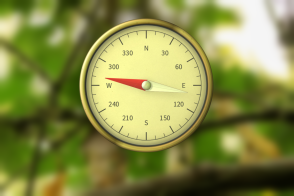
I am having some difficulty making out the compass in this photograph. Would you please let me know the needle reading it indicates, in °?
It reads 280 °
